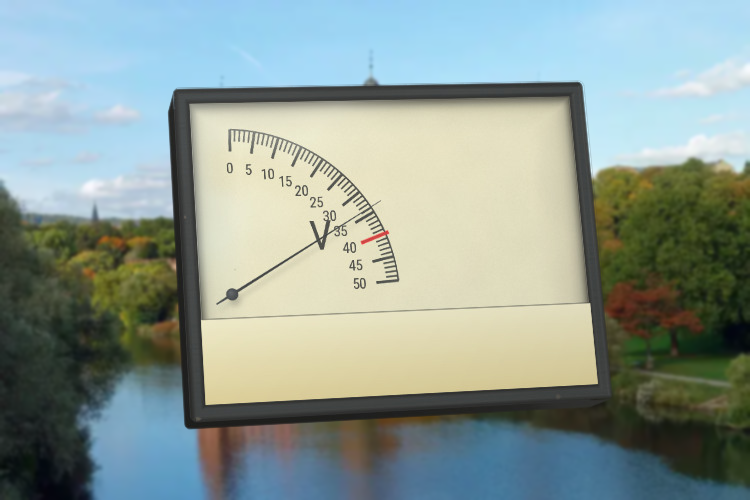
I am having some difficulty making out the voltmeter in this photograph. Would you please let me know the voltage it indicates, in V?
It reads 34 V
